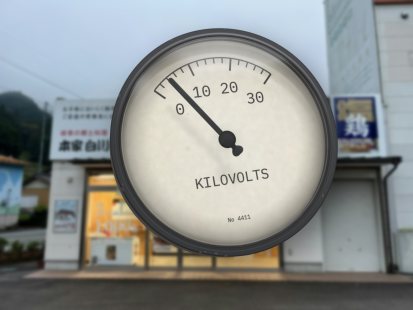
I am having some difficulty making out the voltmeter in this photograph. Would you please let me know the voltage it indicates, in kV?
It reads 4 kV
